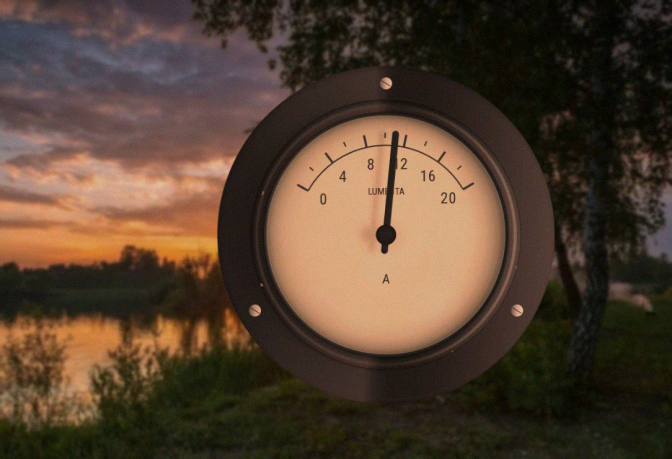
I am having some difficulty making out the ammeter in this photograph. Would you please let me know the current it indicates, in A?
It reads 11 A
